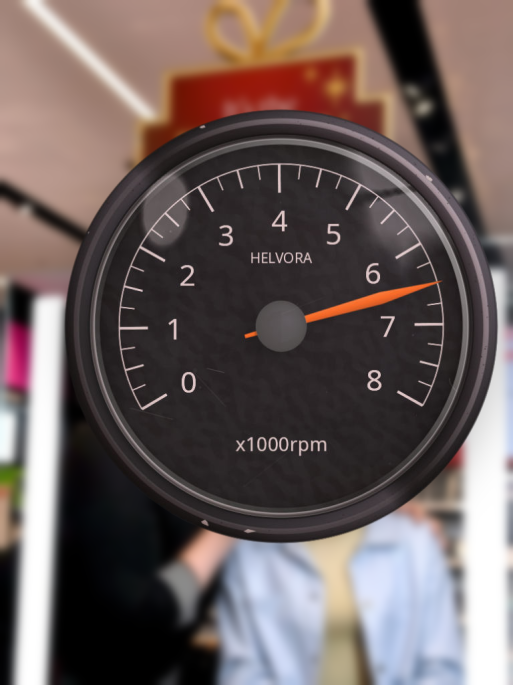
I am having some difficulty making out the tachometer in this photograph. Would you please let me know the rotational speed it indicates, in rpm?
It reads 6500 rpm
